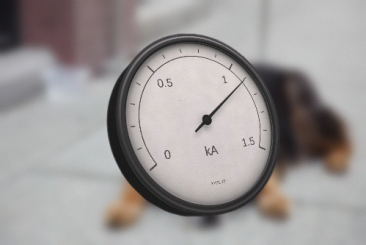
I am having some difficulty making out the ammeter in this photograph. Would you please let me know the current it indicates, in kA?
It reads 1.1 kA
